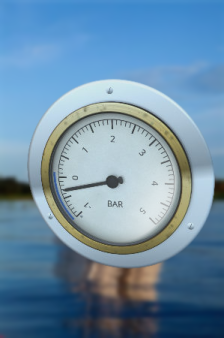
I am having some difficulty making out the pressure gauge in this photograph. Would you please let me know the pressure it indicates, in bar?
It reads -0.3 bar
